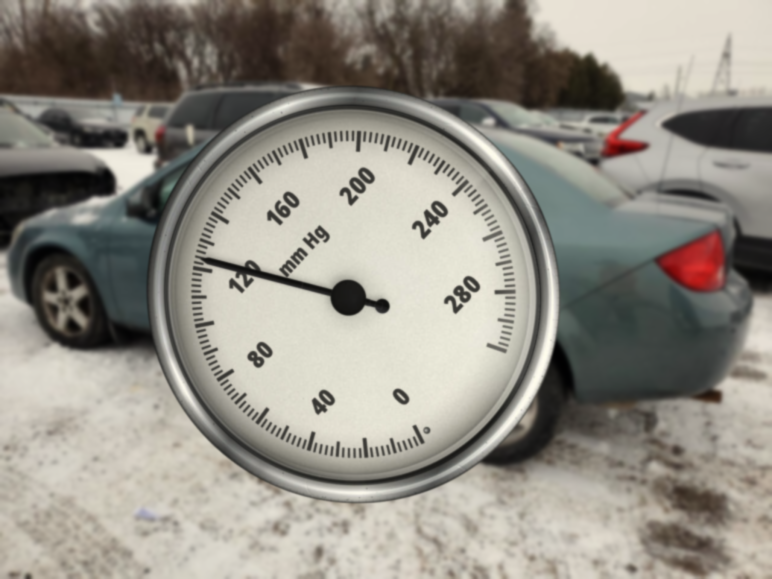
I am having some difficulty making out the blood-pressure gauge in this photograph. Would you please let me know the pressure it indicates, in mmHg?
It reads 124 mmHg
